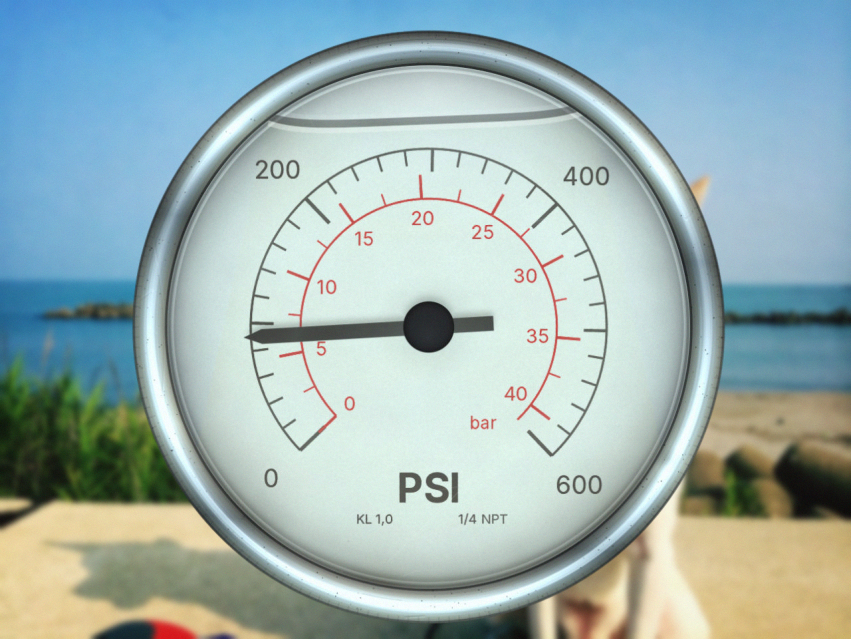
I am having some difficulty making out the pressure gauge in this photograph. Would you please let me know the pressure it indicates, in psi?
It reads 90 psi
